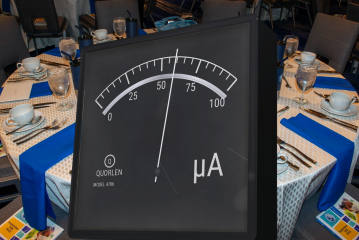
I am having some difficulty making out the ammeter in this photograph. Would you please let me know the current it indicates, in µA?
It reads 60 µA
